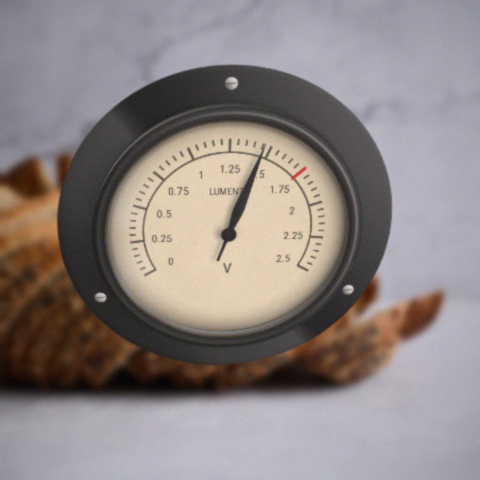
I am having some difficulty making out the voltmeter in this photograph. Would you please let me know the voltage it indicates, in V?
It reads 1.45 V
